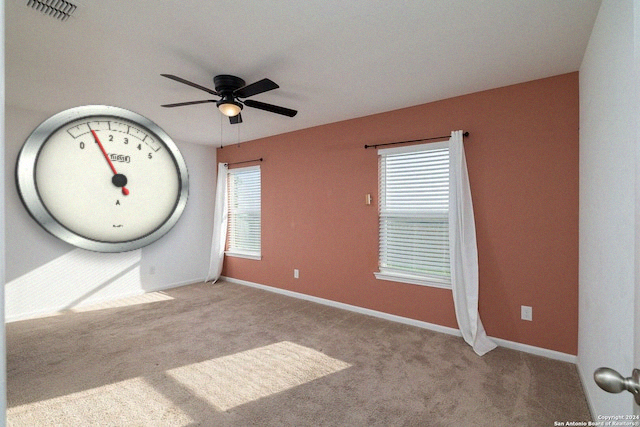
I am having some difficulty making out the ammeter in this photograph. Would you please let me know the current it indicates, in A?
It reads 1 A
